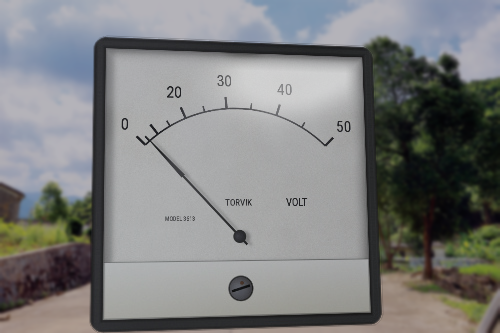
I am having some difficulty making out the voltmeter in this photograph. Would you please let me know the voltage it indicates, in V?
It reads 5 V
